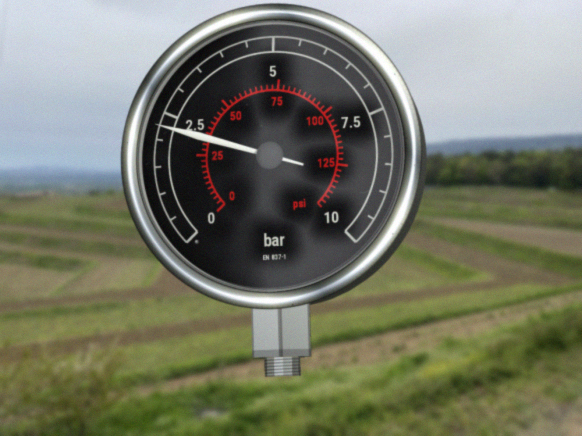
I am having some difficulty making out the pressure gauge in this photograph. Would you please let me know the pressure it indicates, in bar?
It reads 2.25 bar
